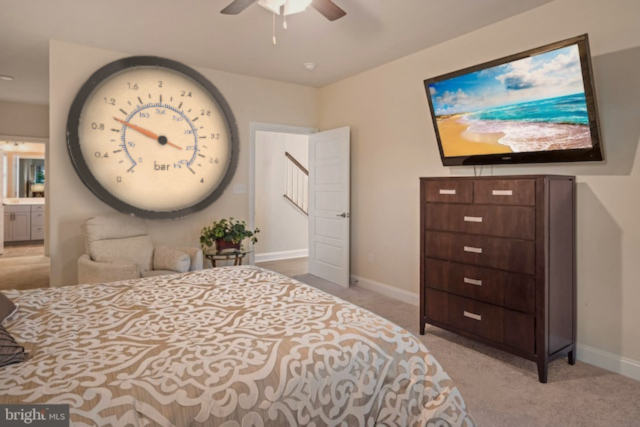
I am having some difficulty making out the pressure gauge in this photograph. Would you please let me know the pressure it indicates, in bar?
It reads 1 bar
